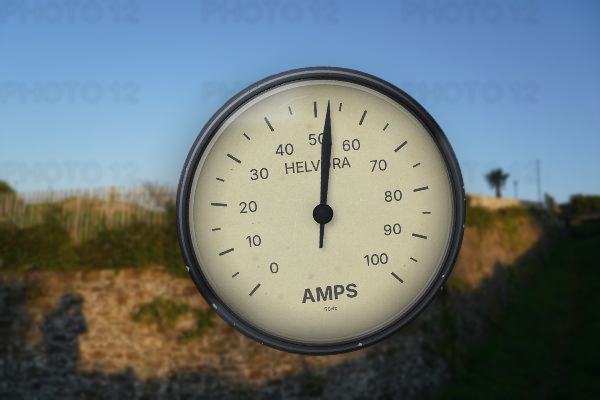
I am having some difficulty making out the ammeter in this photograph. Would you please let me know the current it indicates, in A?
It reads 52.5 A
